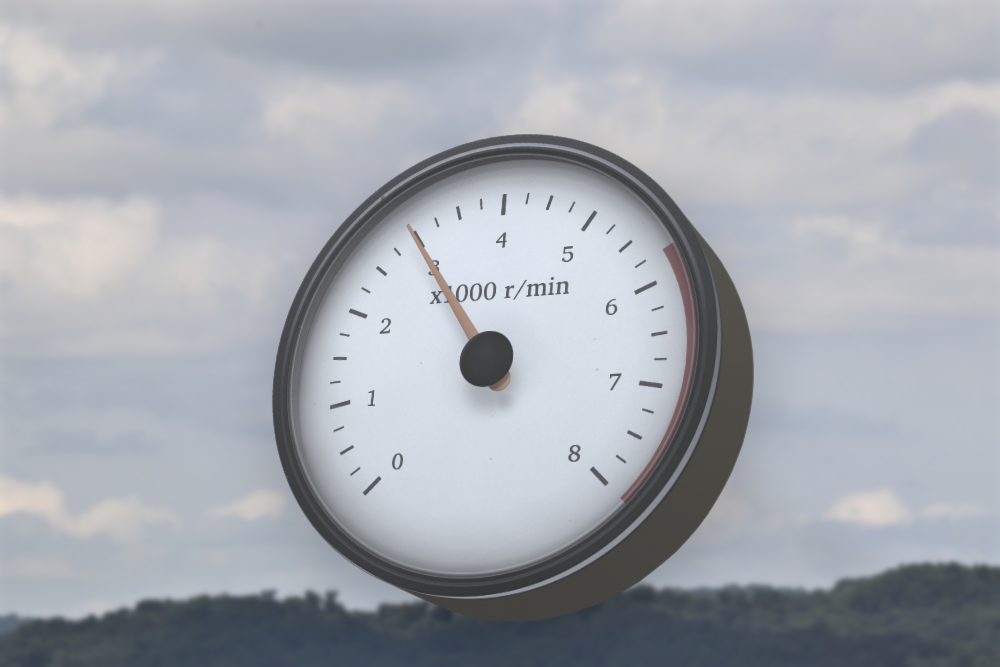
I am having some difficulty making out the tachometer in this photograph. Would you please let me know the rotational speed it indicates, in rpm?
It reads 3000 rpm
